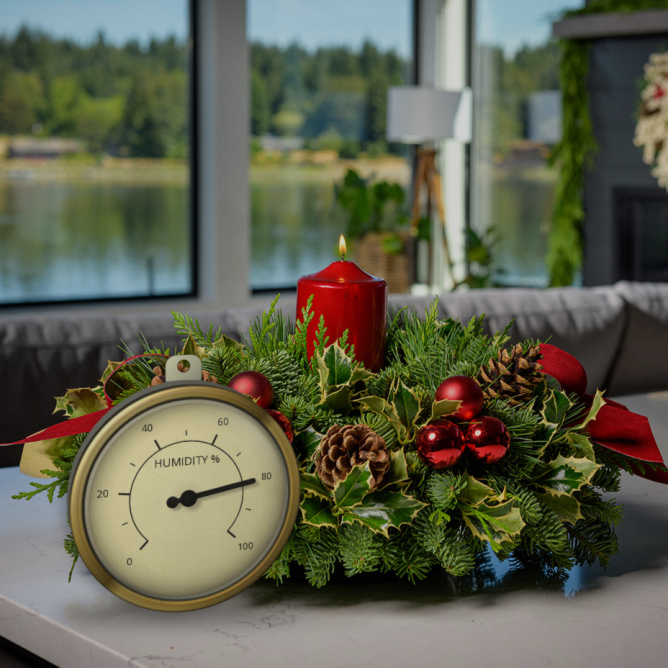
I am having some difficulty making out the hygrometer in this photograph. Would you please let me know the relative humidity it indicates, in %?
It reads 80 %
